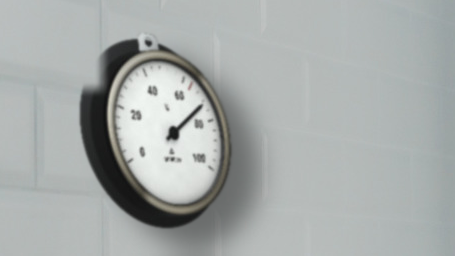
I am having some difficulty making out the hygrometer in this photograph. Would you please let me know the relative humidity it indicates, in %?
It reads 72 %
